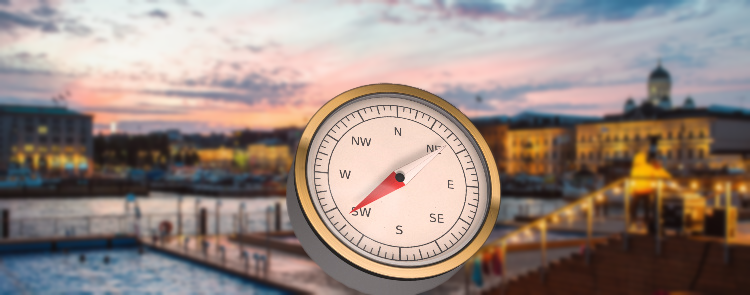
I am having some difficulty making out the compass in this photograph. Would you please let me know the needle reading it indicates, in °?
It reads 230 °
